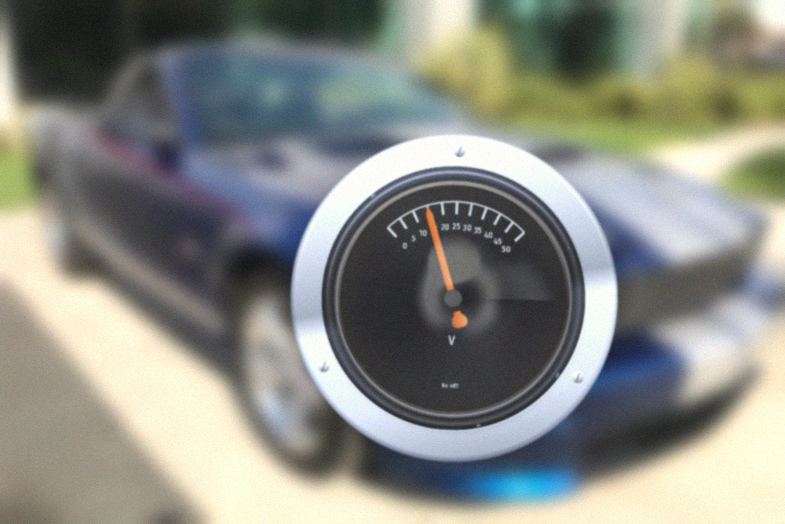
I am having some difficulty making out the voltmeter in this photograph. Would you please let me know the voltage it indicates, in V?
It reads 15 V
